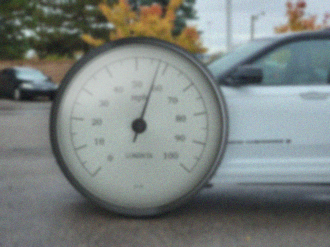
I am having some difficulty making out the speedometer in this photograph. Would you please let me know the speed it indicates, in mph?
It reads 57.5 mph
